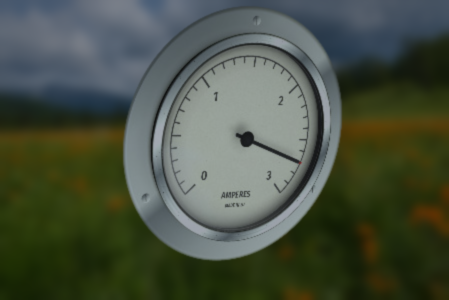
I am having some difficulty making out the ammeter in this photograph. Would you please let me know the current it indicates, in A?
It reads 2.7 A
